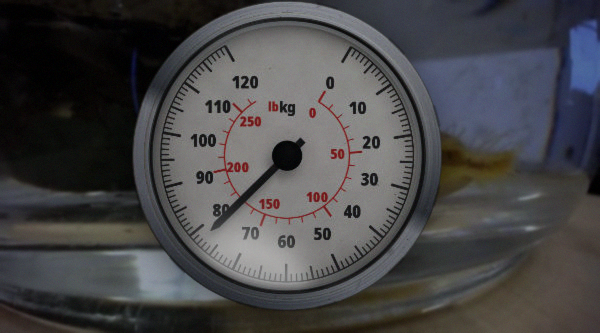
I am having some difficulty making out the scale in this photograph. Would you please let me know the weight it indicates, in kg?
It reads 78 kg
